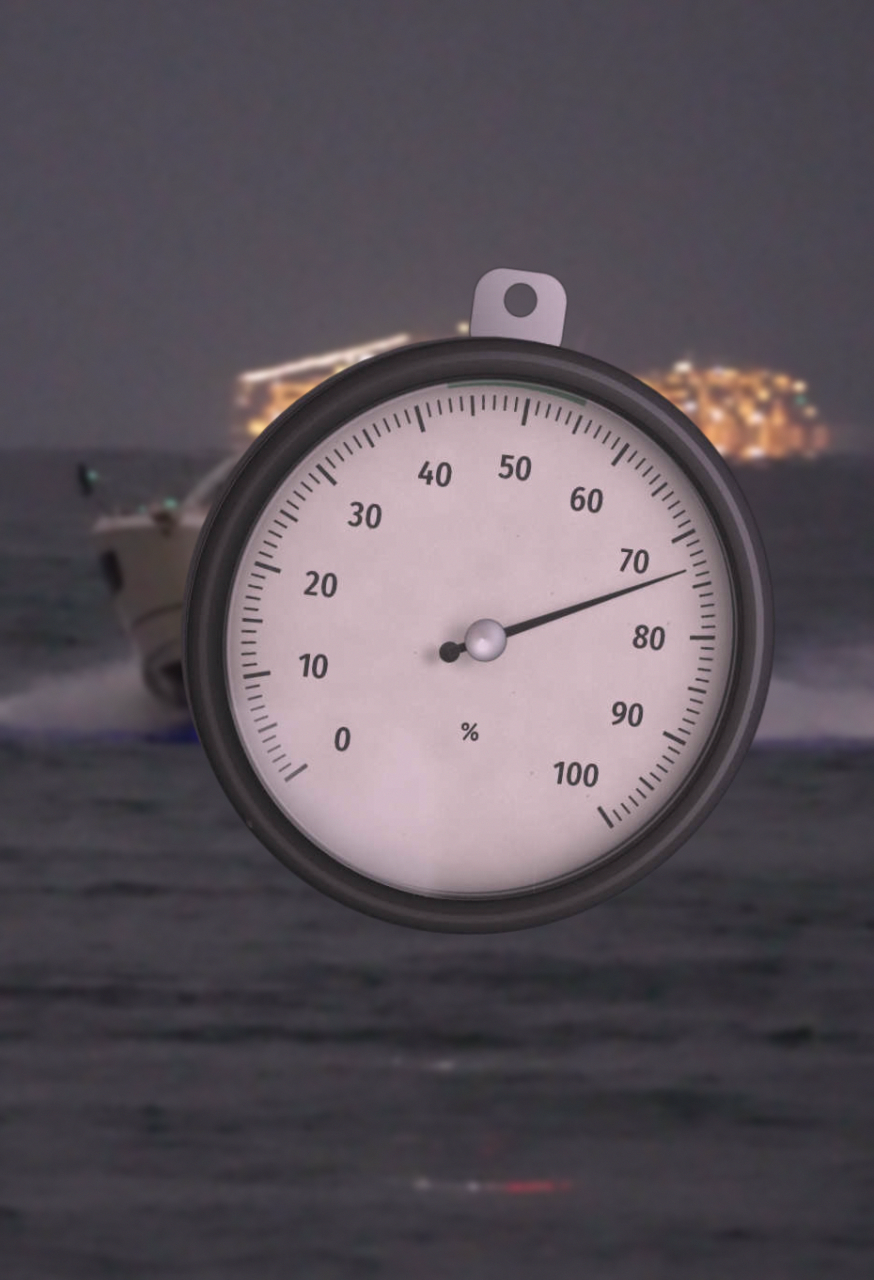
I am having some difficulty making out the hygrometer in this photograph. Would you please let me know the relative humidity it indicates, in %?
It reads 73 %
